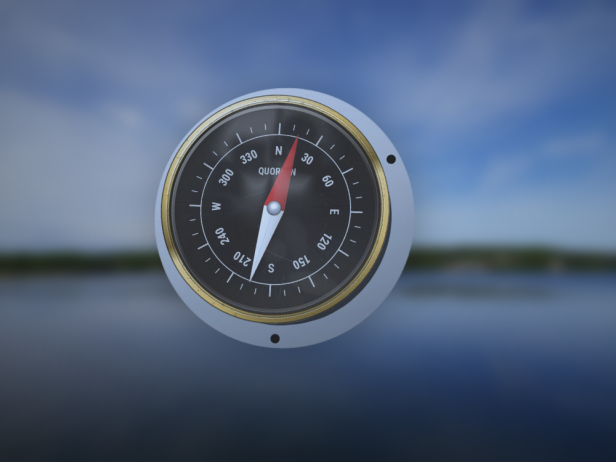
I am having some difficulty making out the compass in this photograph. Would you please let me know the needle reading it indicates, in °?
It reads 15 °
